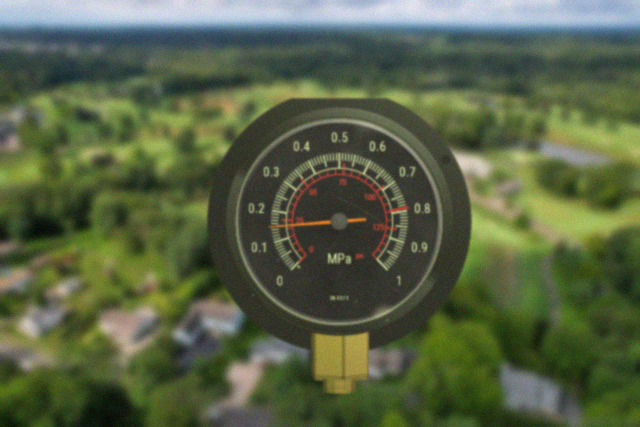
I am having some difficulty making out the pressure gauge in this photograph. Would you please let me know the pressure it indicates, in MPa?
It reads 0.15 MPa
